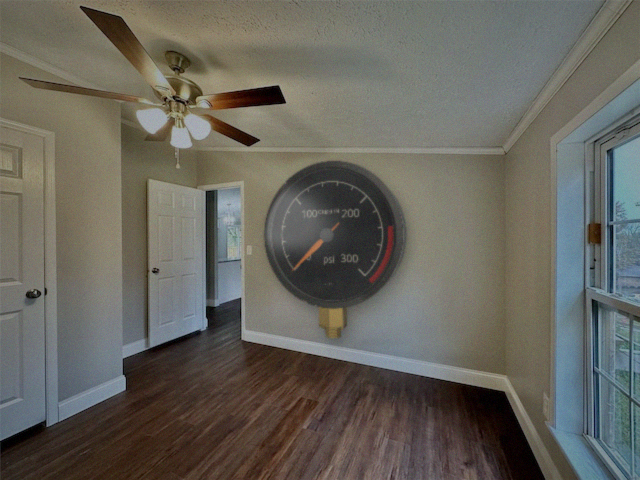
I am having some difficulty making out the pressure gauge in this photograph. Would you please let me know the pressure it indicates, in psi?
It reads 0 psi
